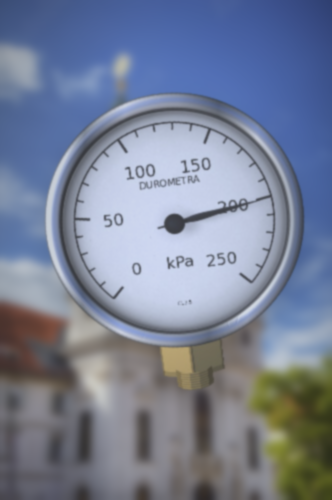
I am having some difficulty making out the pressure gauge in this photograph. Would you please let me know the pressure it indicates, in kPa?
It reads 200 kPa
